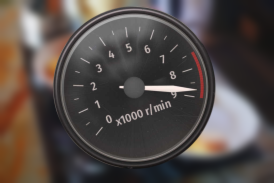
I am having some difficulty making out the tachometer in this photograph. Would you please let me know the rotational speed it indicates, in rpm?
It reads 8750 rpm
